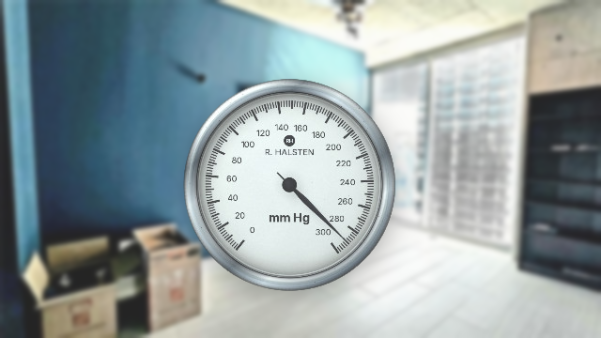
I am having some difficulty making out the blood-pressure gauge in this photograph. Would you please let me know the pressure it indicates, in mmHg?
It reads 290 mmHg
